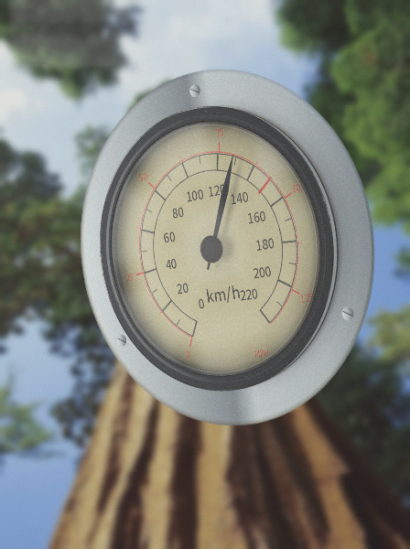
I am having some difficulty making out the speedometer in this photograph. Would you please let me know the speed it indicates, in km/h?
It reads 130 km/h
